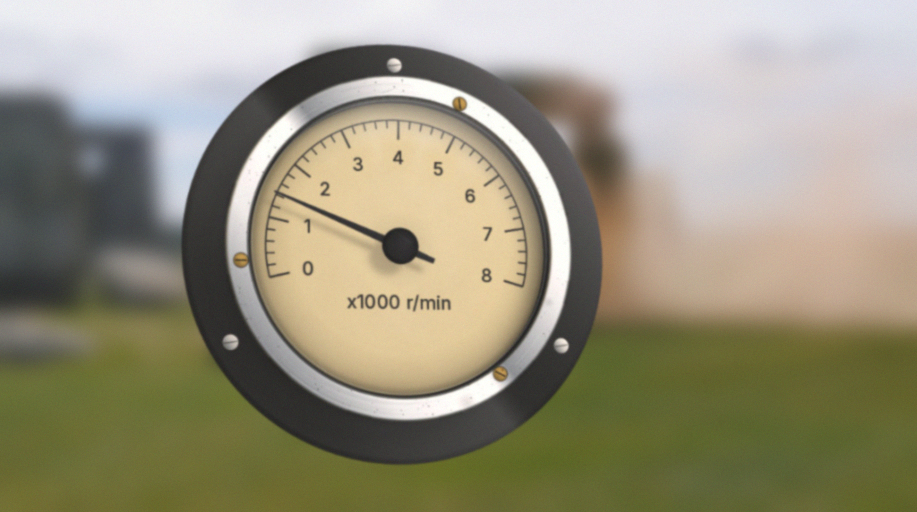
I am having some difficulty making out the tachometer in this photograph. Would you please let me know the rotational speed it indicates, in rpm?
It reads 1400 rpm
